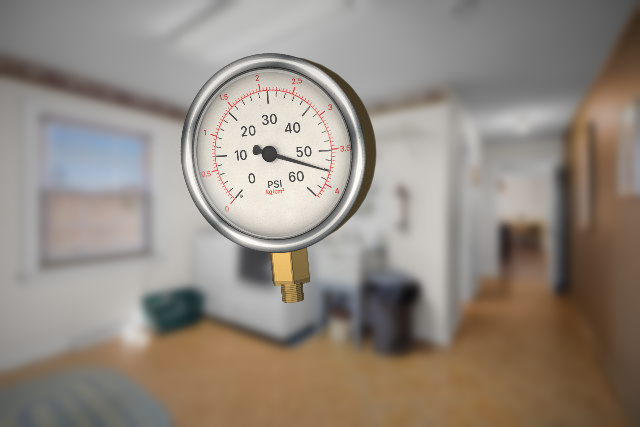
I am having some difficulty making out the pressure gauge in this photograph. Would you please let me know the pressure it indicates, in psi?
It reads 54 psi
